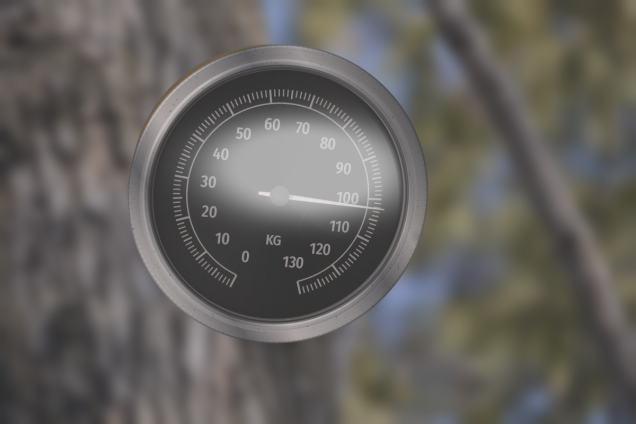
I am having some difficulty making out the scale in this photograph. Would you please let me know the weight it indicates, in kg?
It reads 102 kg
